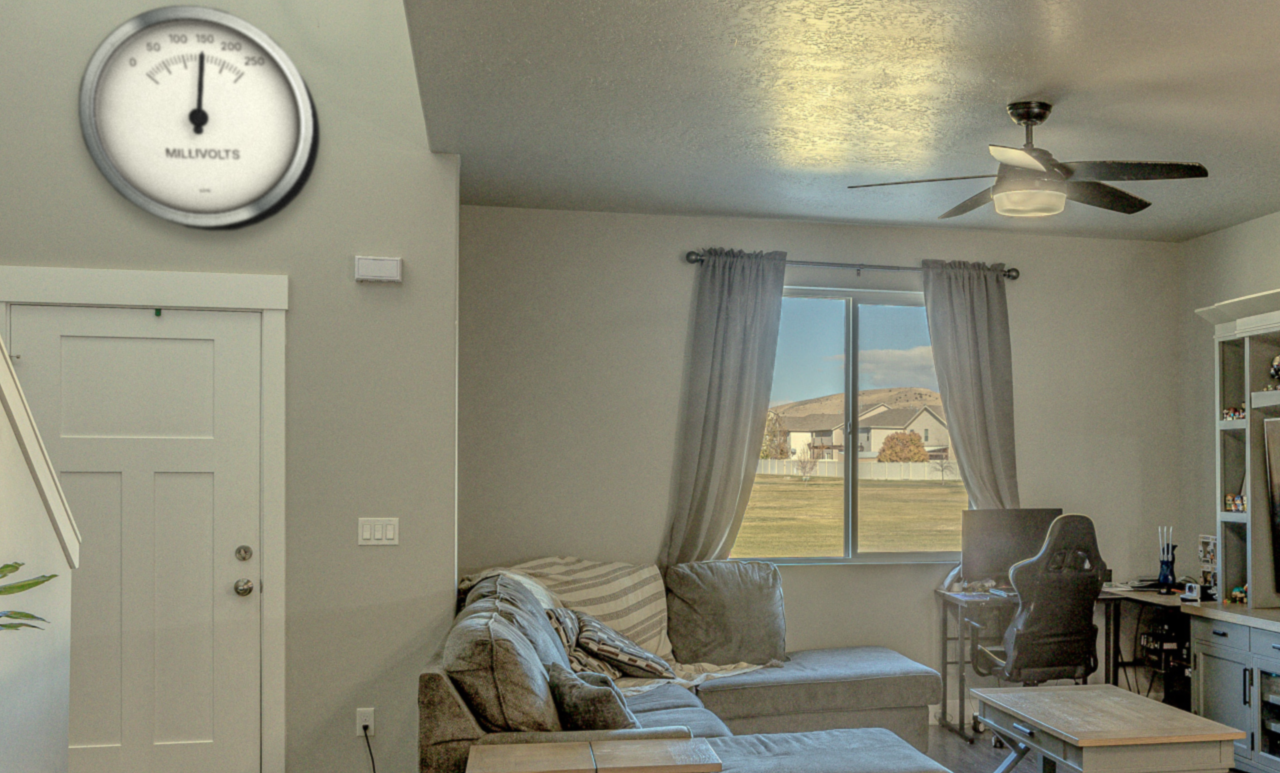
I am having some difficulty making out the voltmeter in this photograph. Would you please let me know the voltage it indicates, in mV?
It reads 150 mV
